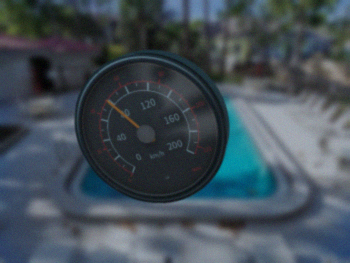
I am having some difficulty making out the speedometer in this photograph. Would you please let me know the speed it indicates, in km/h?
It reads 80 km/h
